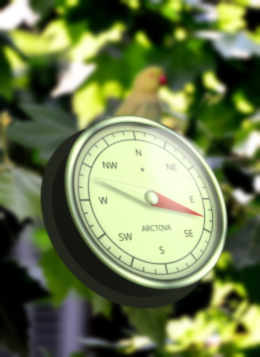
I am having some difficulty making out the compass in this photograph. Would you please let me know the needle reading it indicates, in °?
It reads 110 °
